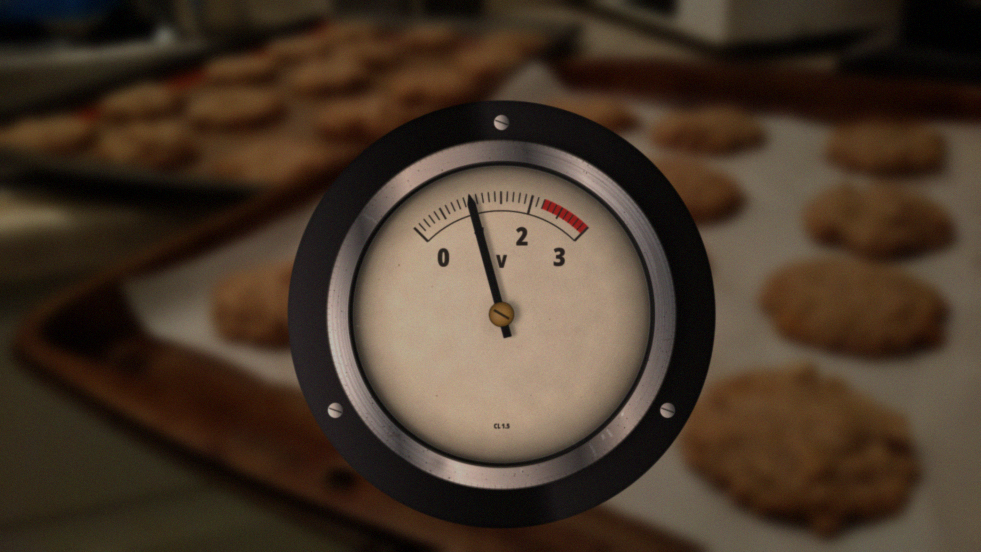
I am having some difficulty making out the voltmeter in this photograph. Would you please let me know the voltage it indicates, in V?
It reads 1 V
